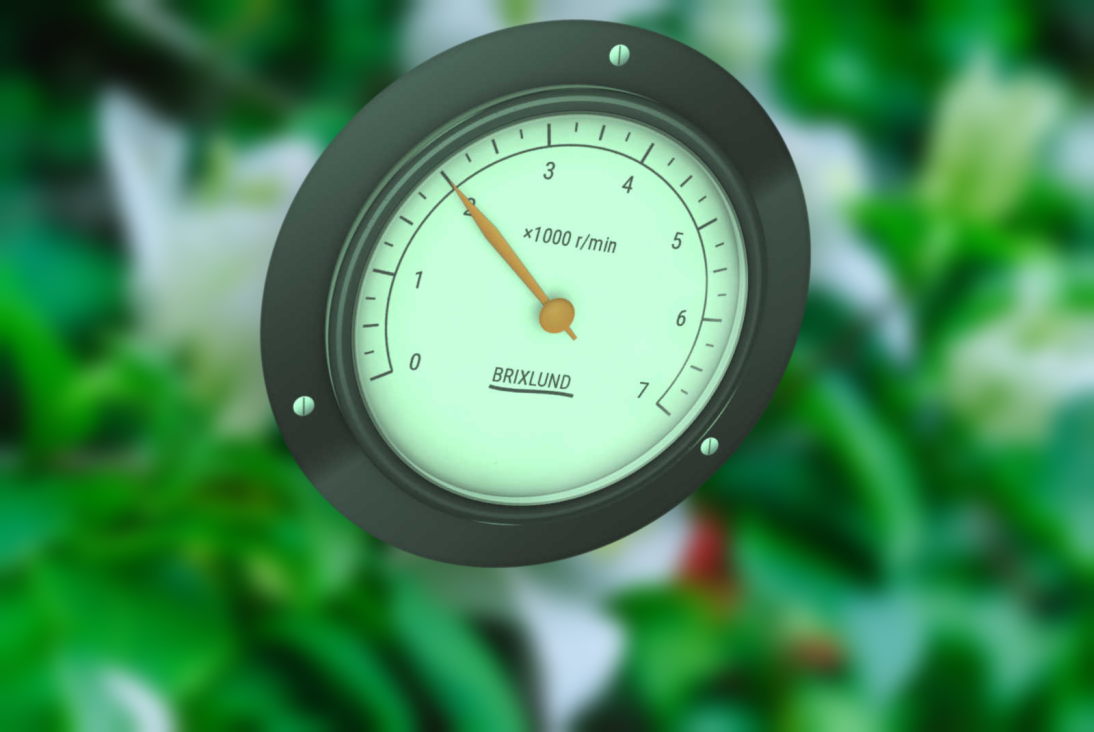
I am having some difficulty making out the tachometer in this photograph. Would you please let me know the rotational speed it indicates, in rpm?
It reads 2000 rpm
